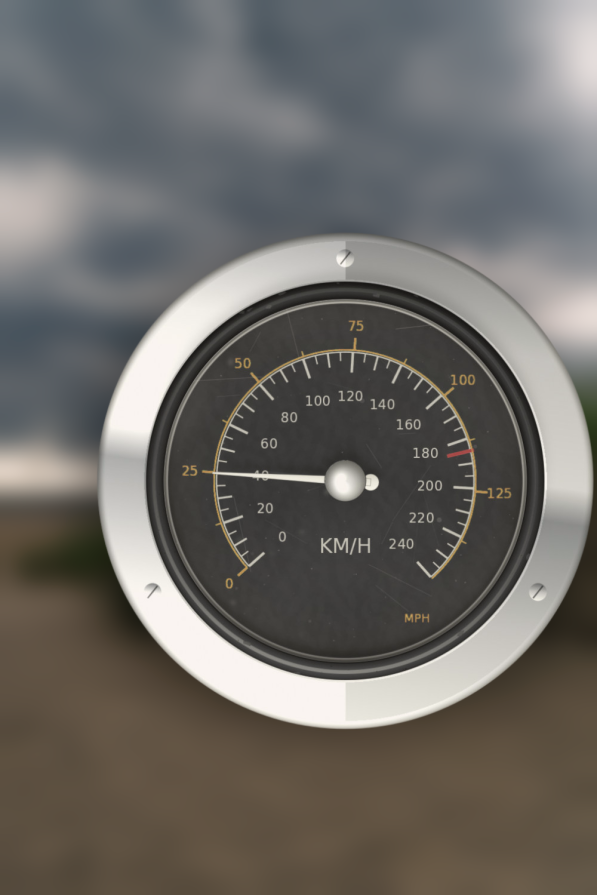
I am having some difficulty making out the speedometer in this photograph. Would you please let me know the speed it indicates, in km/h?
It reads 40 km/h
